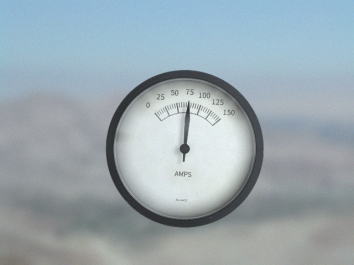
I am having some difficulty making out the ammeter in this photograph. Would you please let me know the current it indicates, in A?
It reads 75 A
